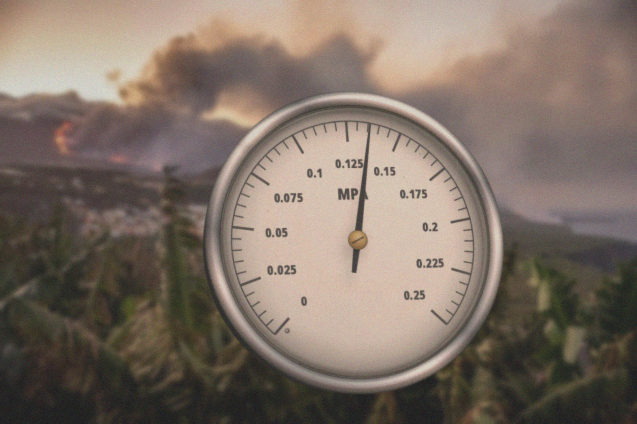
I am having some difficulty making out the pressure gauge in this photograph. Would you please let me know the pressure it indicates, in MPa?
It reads 0.135 MPa
